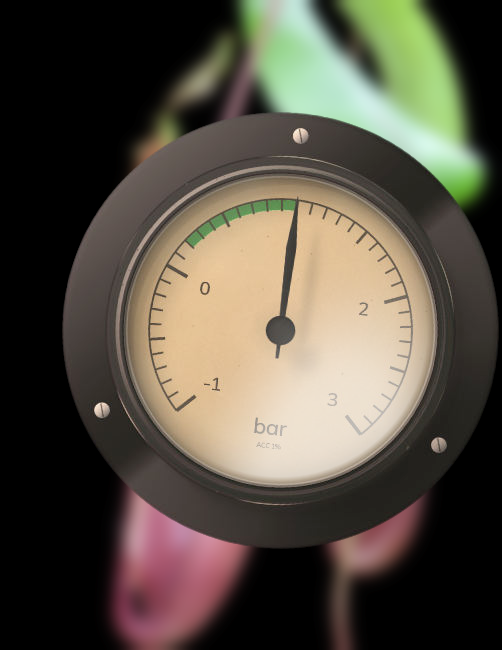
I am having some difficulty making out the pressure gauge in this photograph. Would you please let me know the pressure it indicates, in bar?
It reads 1 bar
